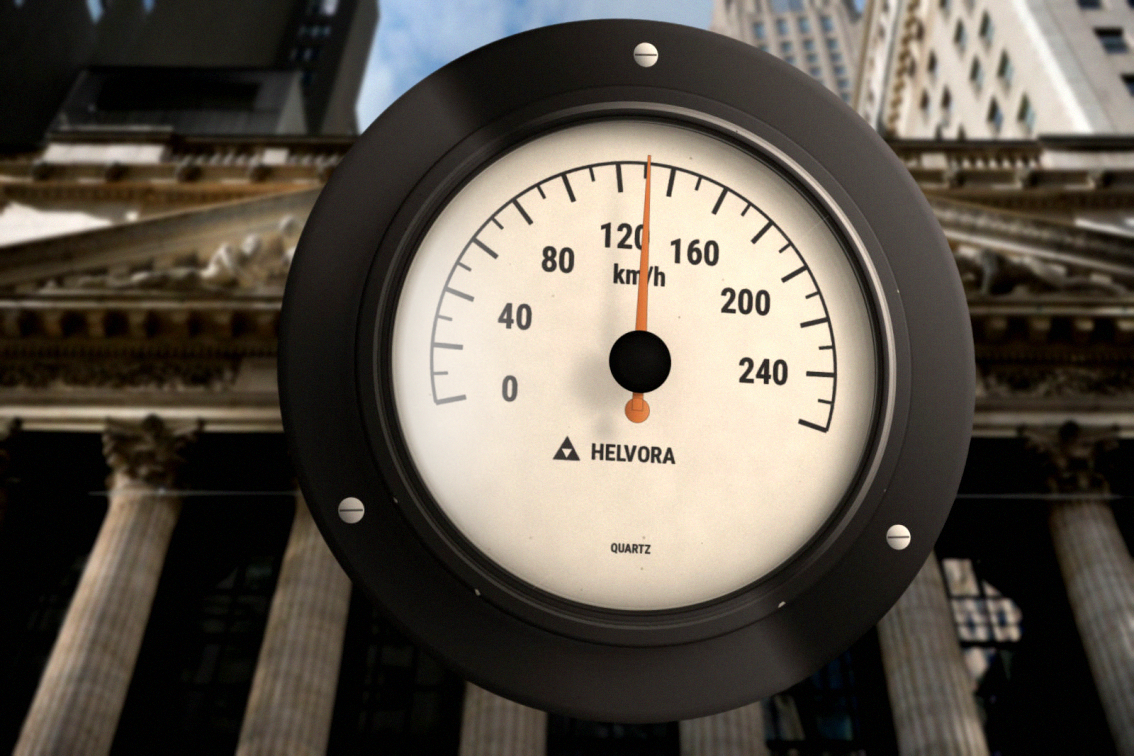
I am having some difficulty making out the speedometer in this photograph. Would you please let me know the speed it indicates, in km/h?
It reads 130 km/h
